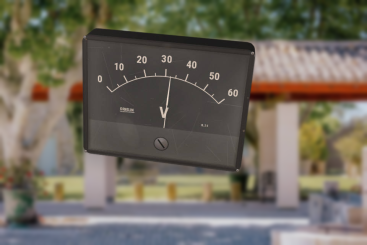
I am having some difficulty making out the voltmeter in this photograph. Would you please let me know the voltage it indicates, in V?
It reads 32.5 V
